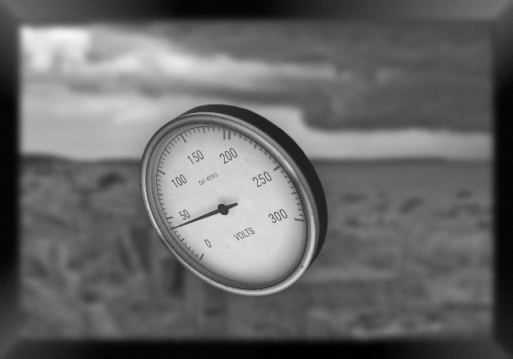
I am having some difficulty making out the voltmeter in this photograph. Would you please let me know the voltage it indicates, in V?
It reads 40 V
